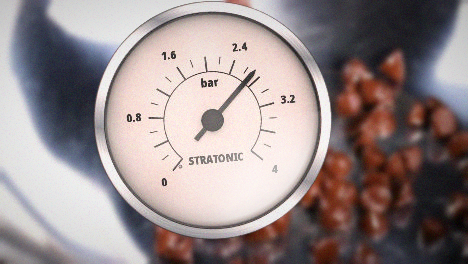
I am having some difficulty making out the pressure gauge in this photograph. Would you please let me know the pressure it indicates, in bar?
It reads 2.7 bar
